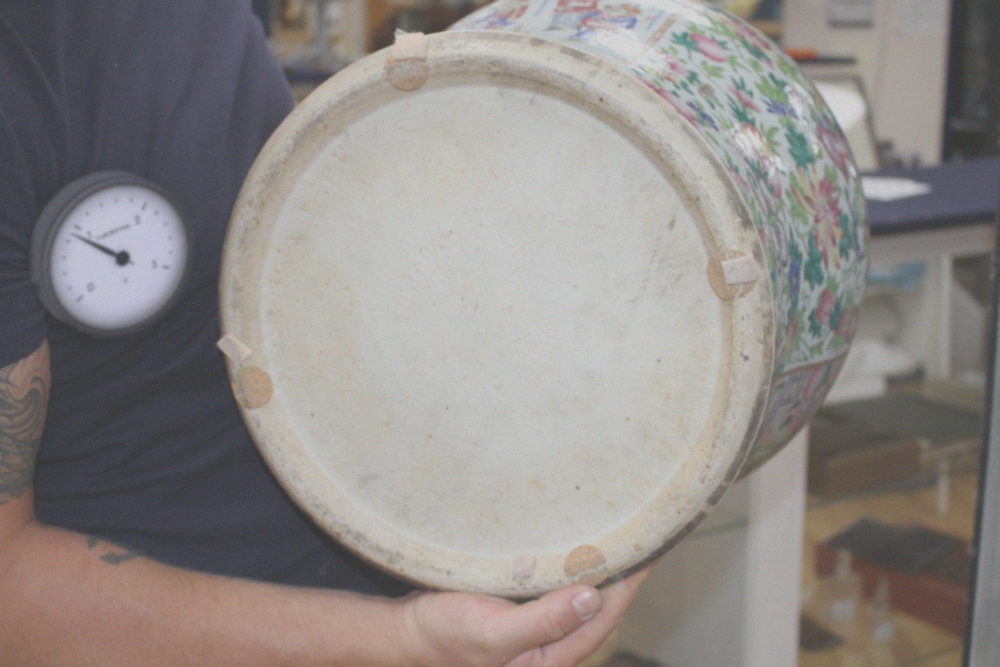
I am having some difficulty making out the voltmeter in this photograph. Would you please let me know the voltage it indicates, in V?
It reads 0.9 V
